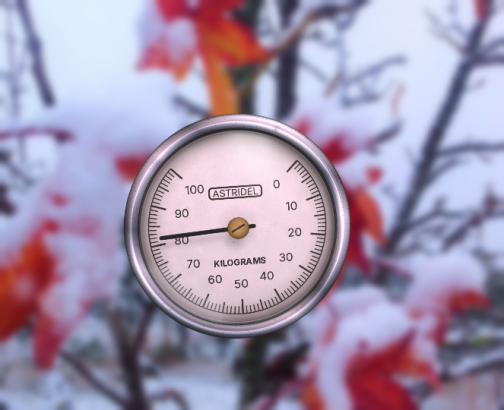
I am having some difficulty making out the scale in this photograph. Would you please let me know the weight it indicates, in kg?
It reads 82 kg
